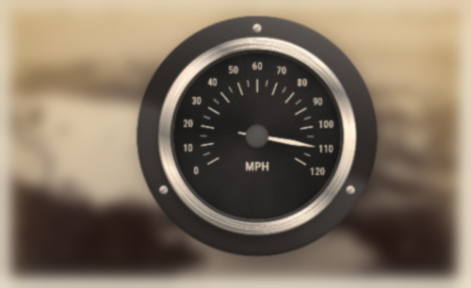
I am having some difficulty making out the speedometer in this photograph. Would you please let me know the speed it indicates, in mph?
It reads 110 mph
